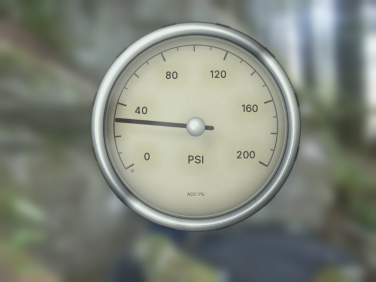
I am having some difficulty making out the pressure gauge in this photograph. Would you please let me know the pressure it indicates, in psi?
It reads 30 psi
